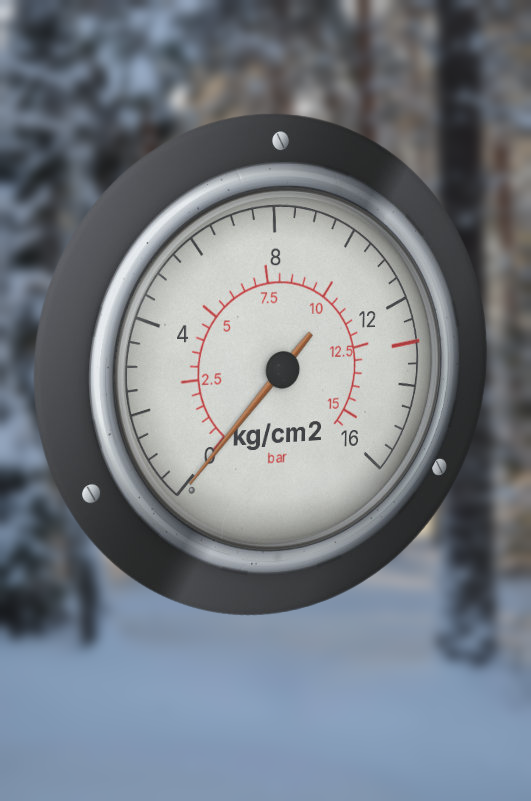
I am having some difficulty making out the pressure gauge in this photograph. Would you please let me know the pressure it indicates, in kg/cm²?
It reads 0 kg/cm²
